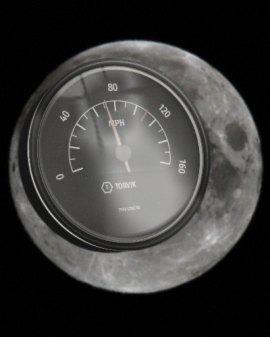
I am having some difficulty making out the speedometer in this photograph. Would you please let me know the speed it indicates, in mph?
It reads 70 mph
